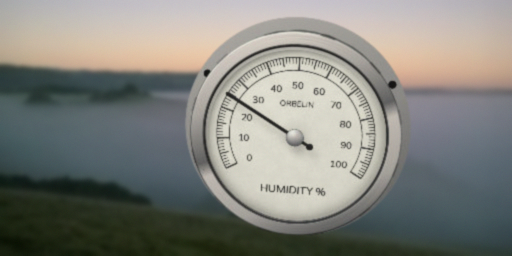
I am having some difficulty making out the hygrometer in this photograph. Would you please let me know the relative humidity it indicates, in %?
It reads 25 %
